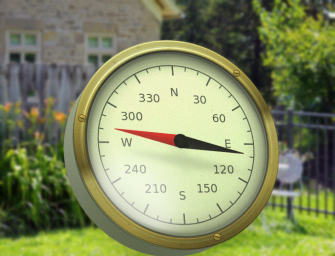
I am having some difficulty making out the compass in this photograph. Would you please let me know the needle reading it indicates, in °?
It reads 280 °
